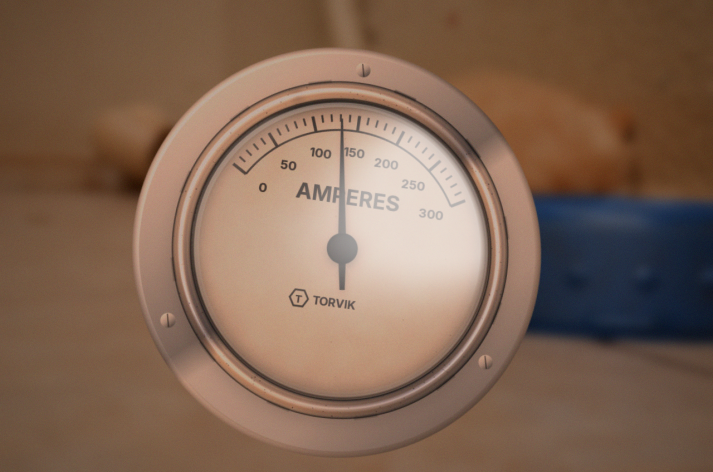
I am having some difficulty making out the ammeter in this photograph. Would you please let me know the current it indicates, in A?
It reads 130 A
